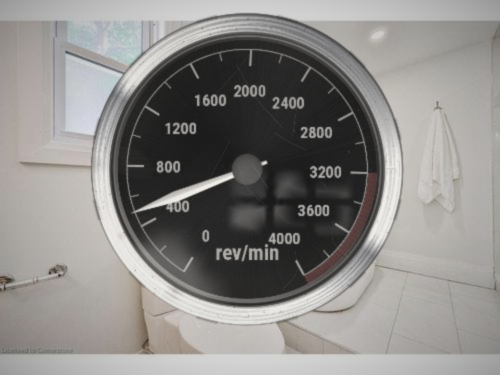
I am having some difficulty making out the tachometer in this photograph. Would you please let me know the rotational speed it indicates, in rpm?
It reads 500 rpm
